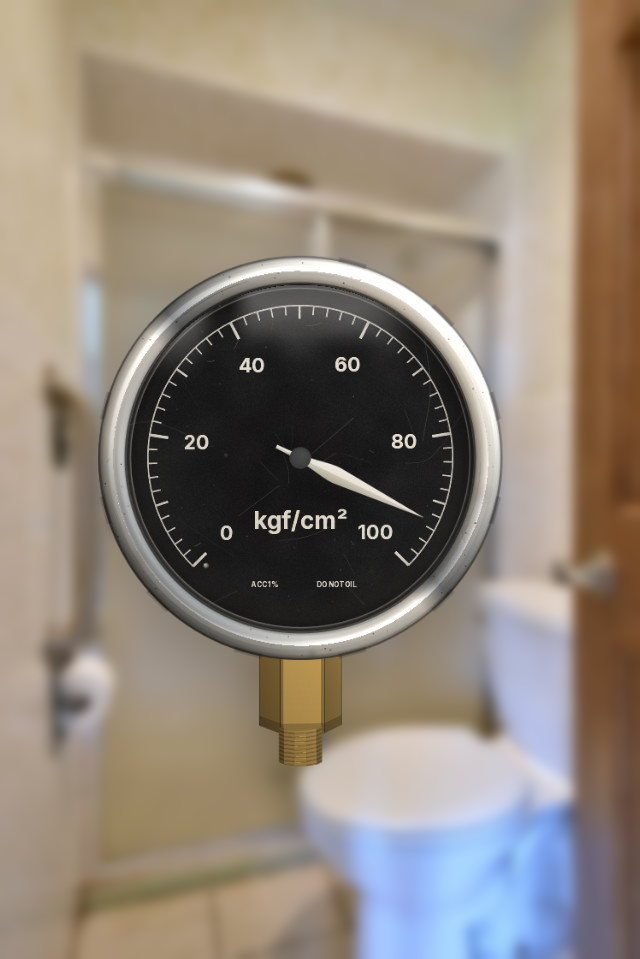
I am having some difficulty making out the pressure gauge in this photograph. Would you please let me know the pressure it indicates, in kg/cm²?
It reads 93 kg/cm²
